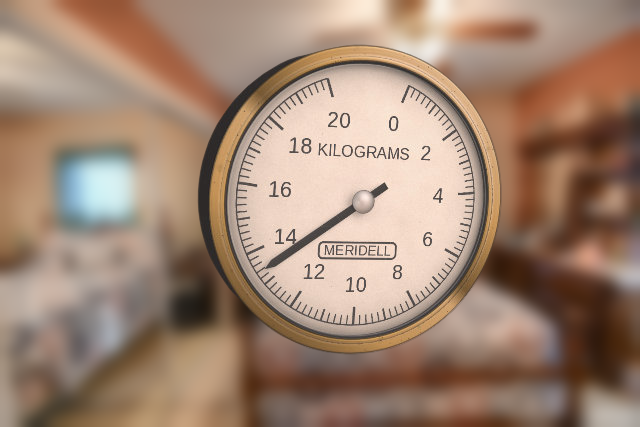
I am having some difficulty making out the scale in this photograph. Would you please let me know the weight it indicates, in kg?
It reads 13.4 kg
